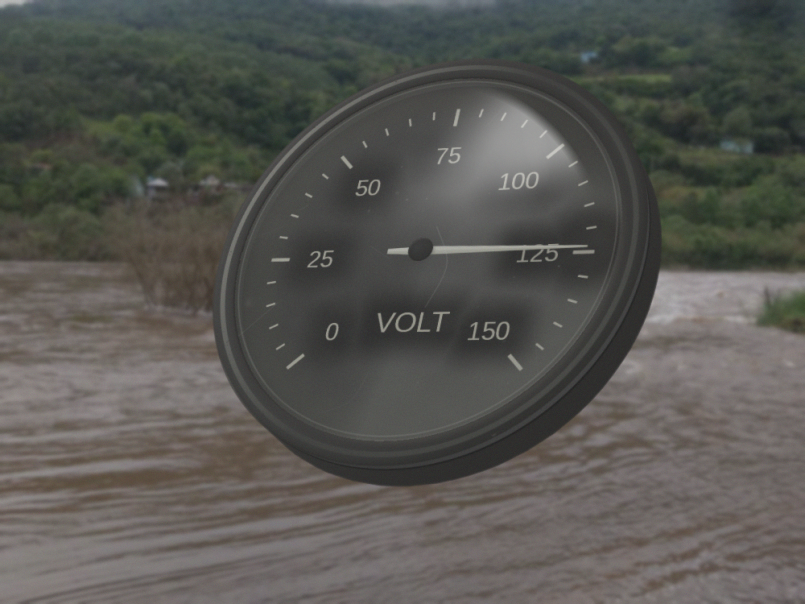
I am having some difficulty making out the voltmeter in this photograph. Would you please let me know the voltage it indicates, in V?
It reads 125 V
